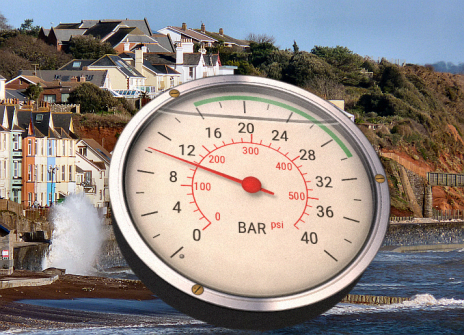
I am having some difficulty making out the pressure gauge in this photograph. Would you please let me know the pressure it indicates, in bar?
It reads 10 bar
